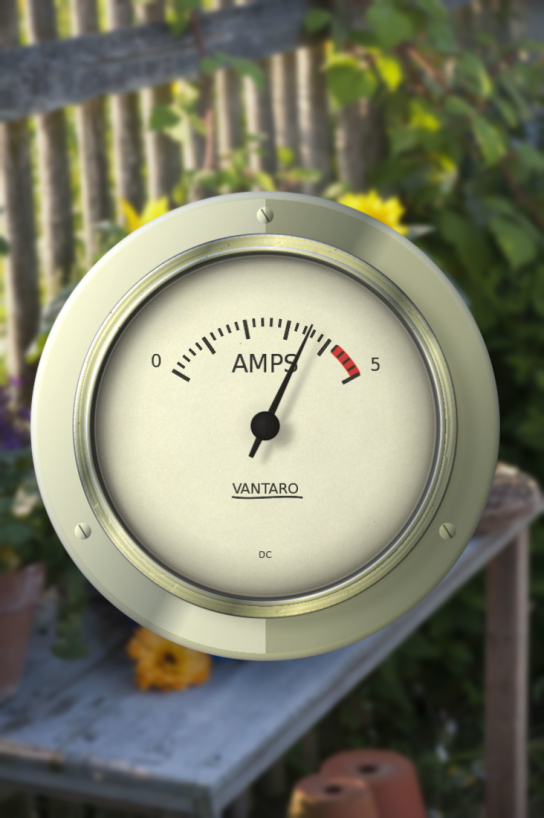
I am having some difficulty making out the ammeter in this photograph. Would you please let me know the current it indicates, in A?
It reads 3.5 A
